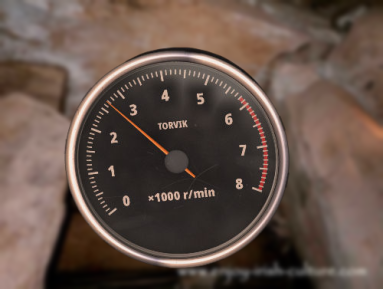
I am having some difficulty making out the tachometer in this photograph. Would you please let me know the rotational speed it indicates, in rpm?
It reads 2700 rpm
